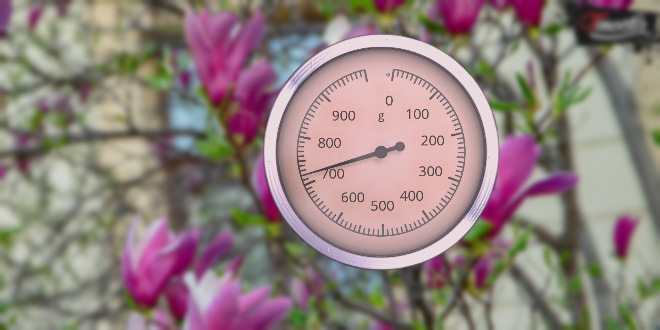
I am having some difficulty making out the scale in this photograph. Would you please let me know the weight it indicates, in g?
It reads 720 g
